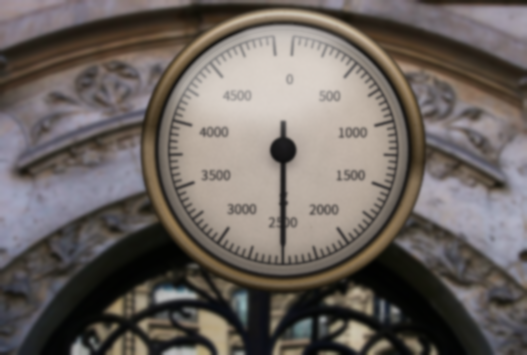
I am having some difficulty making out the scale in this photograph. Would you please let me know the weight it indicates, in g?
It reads 2500 g
